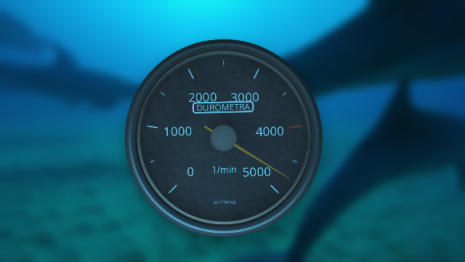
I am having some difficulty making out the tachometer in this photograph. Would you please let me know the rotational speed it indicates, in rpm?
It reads 4750 rpm
